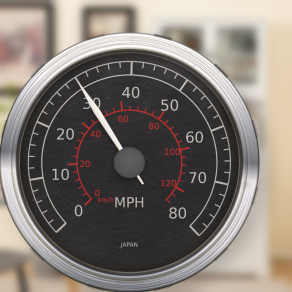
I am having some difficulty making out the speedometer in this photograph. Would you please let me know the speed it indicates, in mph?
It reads 30 mph
